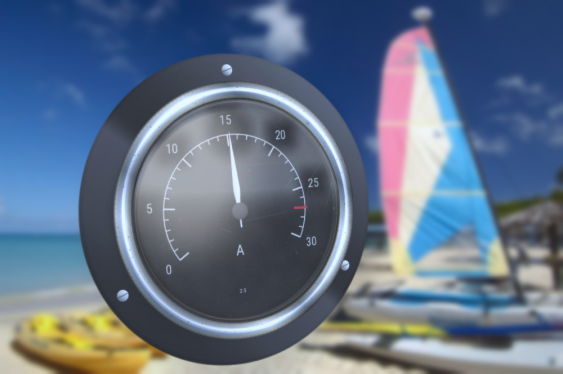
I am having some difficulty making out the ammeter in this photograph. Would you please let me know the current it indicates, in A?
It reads 15 A
